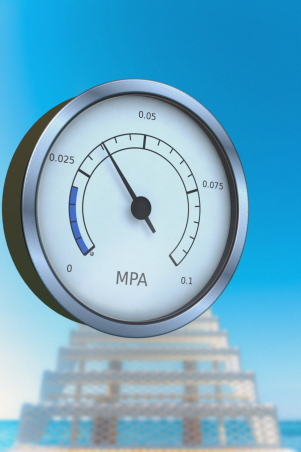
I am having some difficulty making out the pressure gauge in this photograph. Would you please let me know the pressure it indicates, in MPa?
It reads 0.035 MPa
